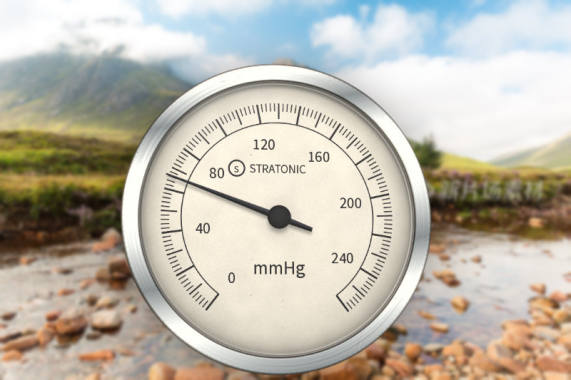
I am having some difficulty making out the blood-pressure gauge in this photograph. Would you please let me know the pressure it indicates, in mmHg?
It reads 66 mmHg
